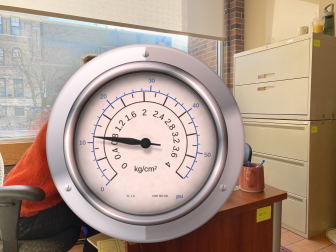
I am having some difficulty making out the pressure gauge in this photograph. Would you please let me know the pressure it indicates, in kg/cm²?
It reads 0.8 kg/cm²
